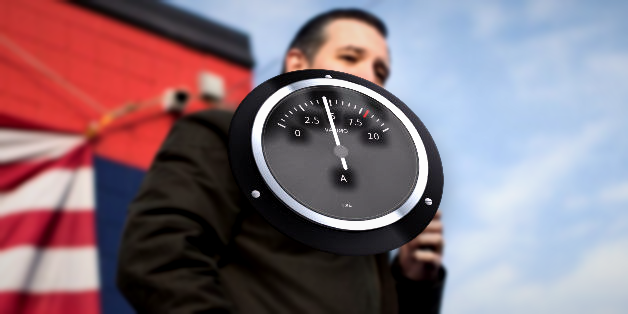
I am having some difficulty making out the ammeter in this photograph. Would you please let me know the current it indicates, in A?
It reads 4.5 A
